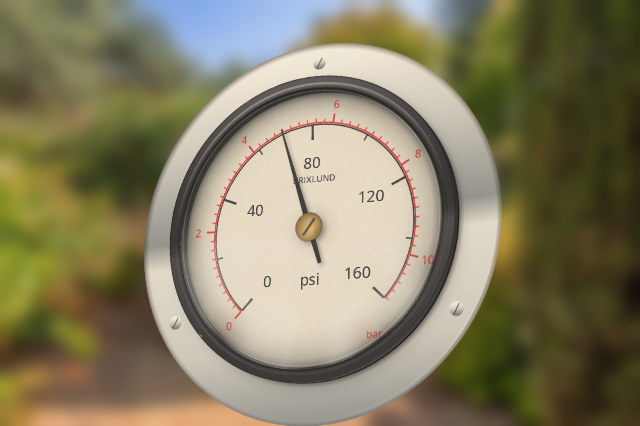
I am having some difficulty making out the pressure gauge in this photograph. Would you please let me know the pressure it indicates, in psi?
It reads 70 psi
